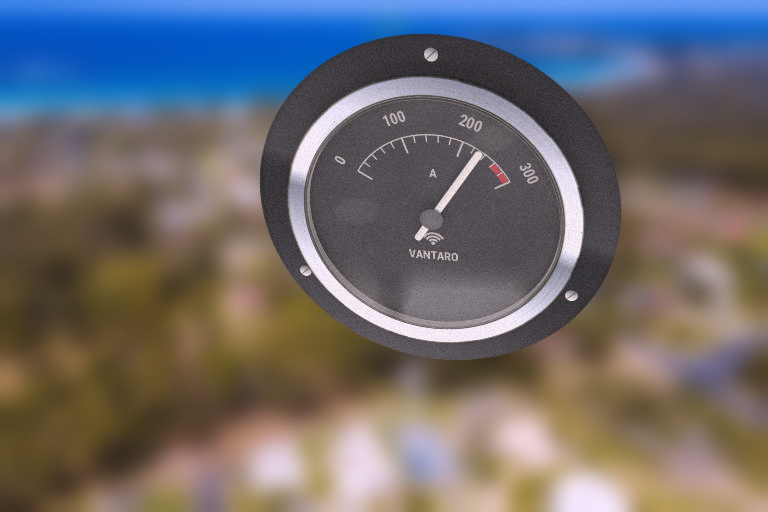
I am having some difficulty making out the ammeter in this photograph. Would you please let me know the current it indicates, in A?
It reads 230 A
